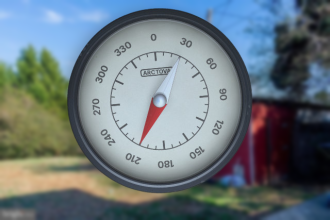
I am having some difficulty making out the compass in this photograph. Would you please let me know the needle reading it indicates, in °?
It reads 210 °
